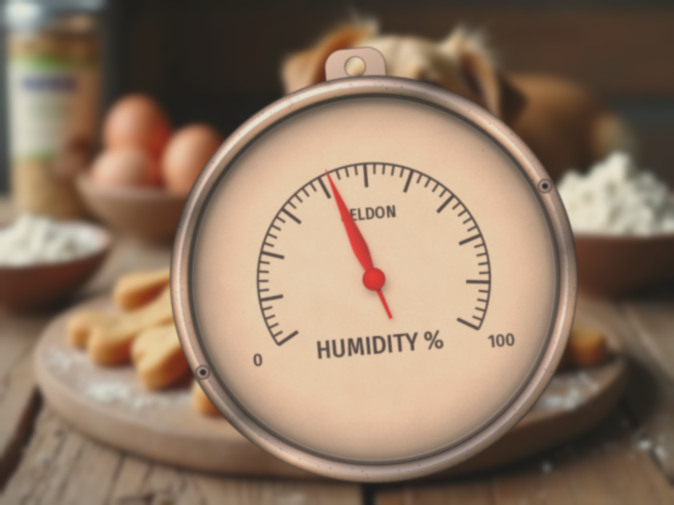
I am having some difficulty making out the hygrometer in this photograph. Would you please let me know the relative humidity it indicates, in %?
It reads 42 %
